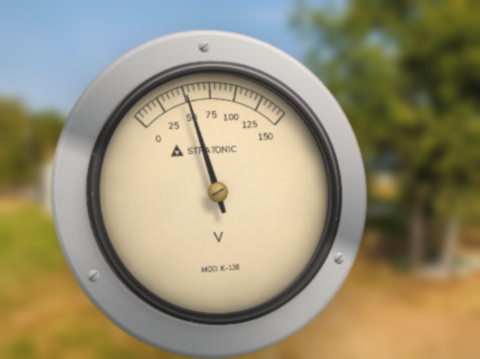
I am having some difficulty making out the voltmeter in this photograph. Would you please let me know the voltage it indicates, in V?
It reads 50 V
